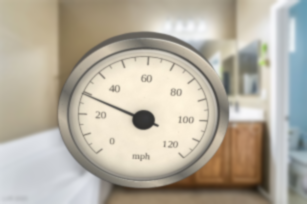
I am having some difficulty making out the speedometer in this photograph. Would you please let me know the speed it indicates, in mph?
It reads 30 mph
